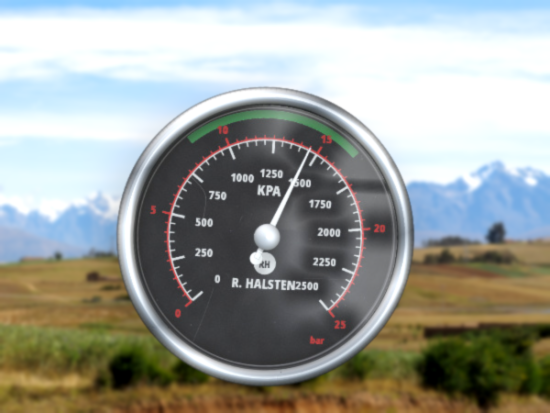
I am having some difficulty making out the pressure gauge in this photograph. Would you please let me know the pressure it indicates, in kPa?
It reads 1450 kPa
